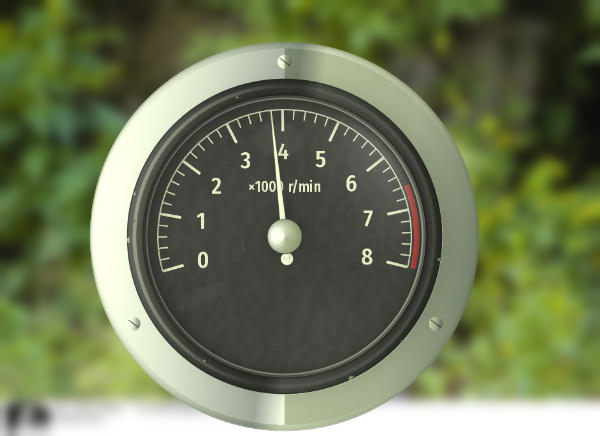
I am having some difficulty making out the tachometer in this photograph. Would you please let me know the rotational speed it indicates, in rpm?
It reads 3800 rpm
